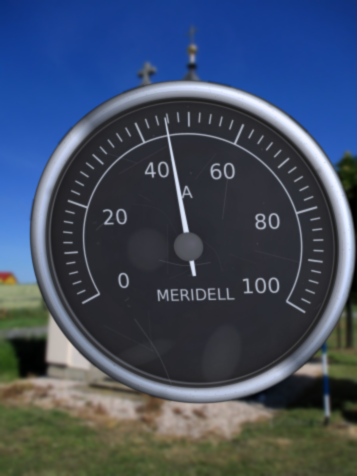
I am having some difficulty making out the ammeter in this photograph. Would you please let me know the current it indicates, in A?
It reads 46 A
